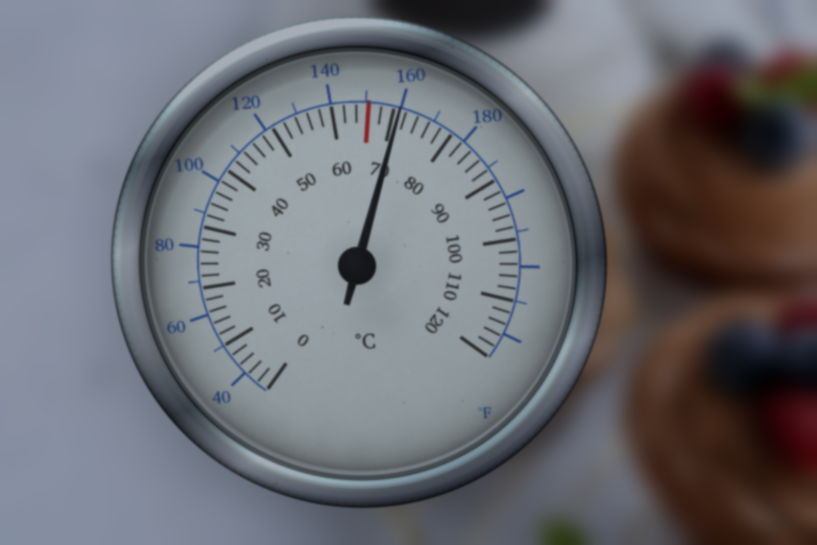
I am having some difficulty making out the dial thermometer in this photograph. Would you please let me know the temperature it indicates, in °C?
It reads 71 °C
